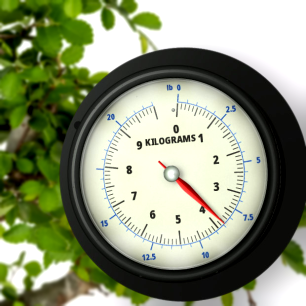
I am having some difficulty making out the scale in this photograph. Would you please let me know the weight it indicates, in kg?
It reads 3.8 kg
